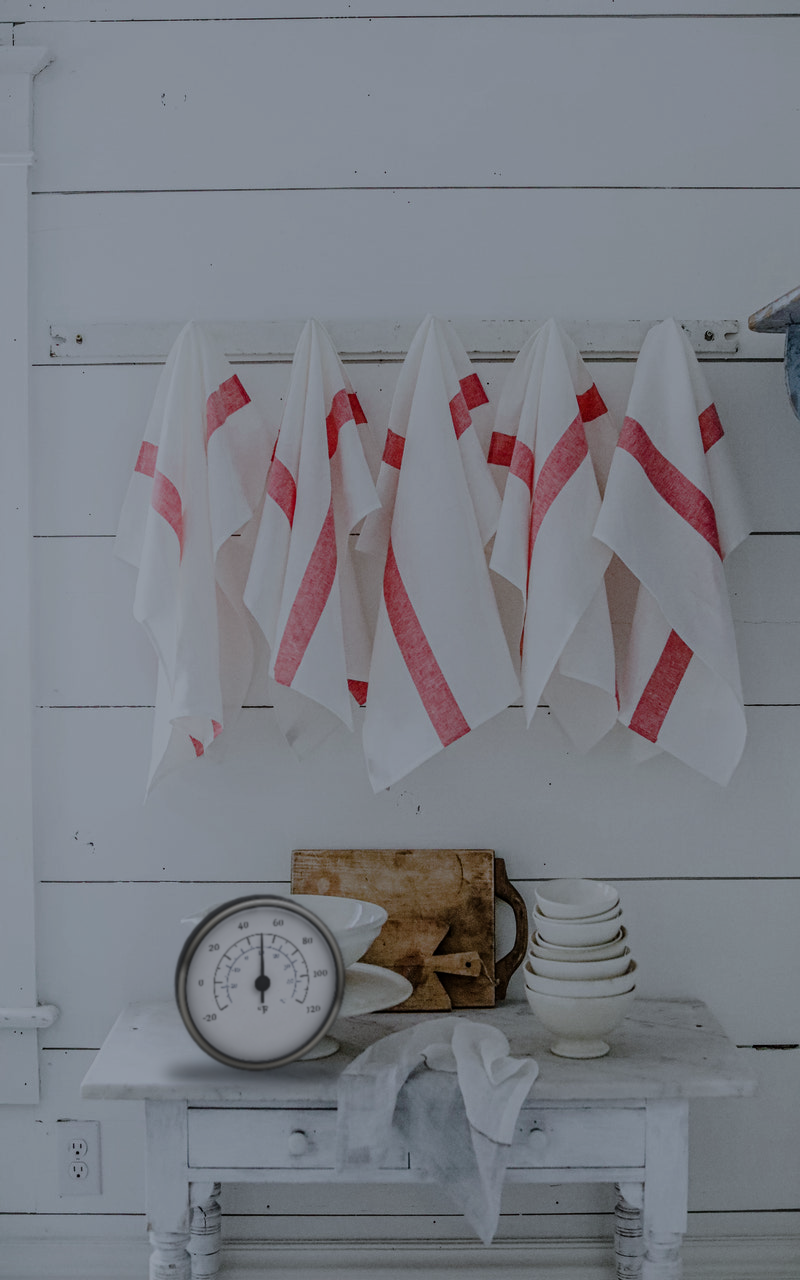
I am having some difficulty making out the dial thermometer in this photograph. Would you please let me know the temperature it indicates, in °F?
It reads 50 °F
